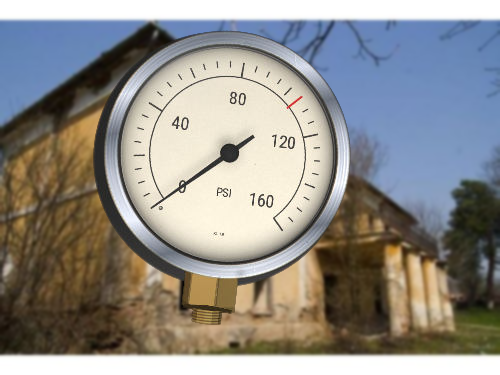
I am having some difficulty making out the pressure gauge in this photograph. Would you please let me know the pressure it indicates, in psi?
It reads 0 psi
